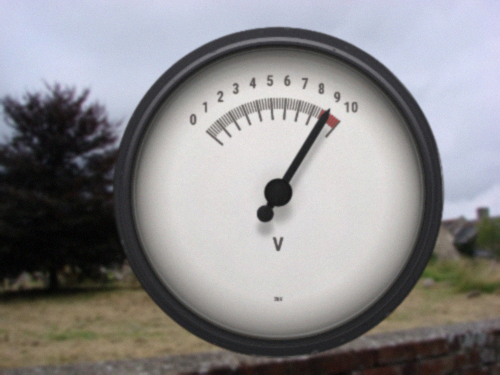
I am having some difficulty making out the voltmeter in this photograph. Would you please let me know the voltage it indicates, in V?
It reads 9 V
